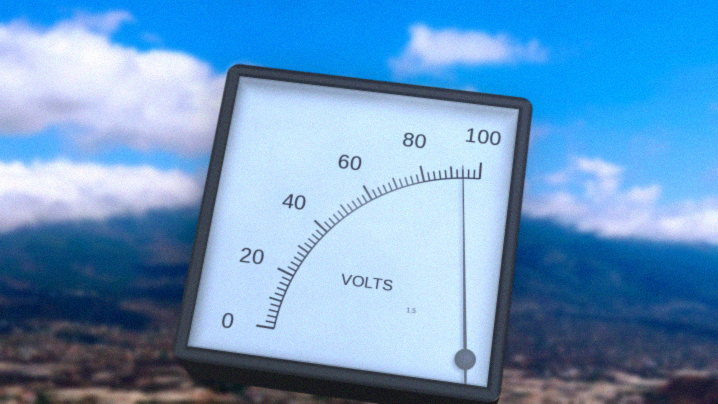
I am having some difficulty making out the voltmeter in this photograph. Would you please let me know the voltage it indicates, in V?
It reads 94 V
